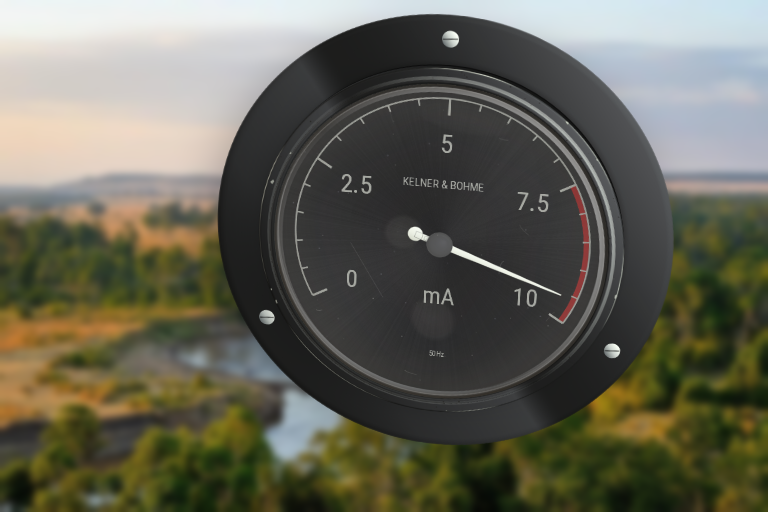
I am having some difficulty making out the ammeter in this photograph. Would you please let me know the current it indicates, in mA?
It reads 9.5 mA
